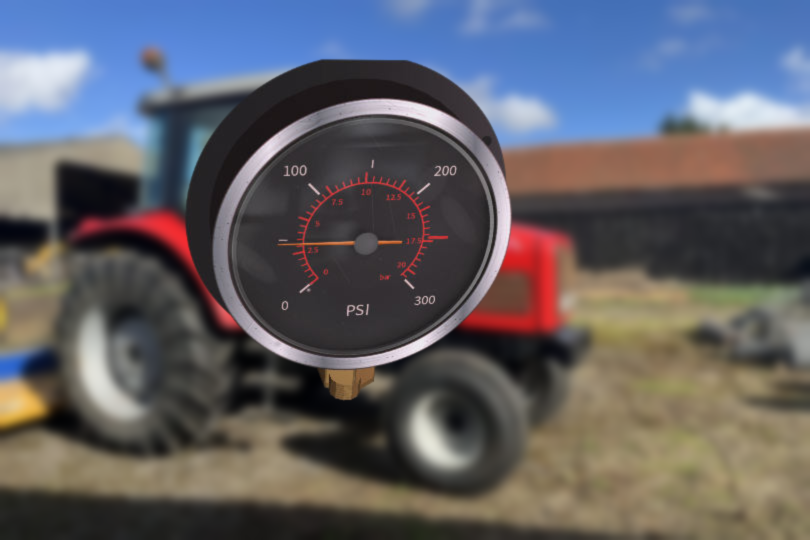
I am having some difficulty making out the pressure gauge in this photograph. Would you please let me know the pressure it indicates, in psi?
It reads 50 psi
